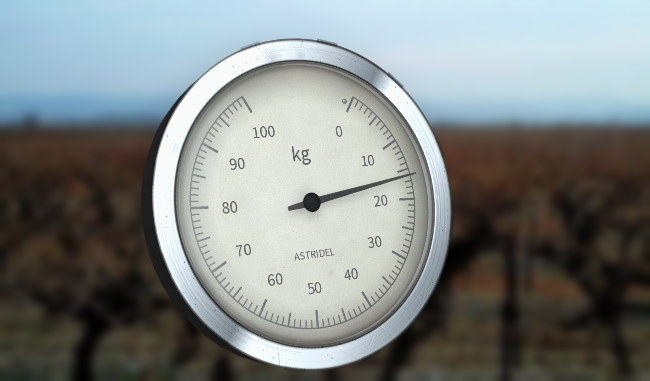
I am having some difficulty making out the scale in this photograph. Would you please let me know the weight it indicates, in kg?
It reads 16 kg
